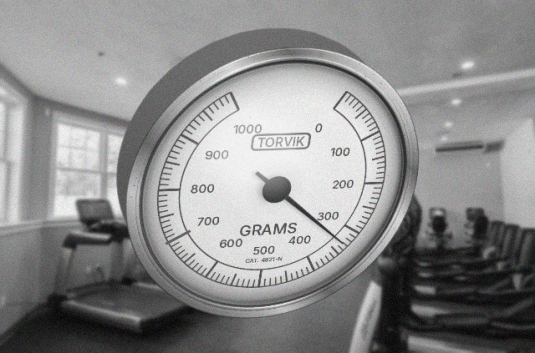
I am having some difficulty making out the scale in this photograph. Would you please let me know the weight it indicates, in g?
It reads 330 g
